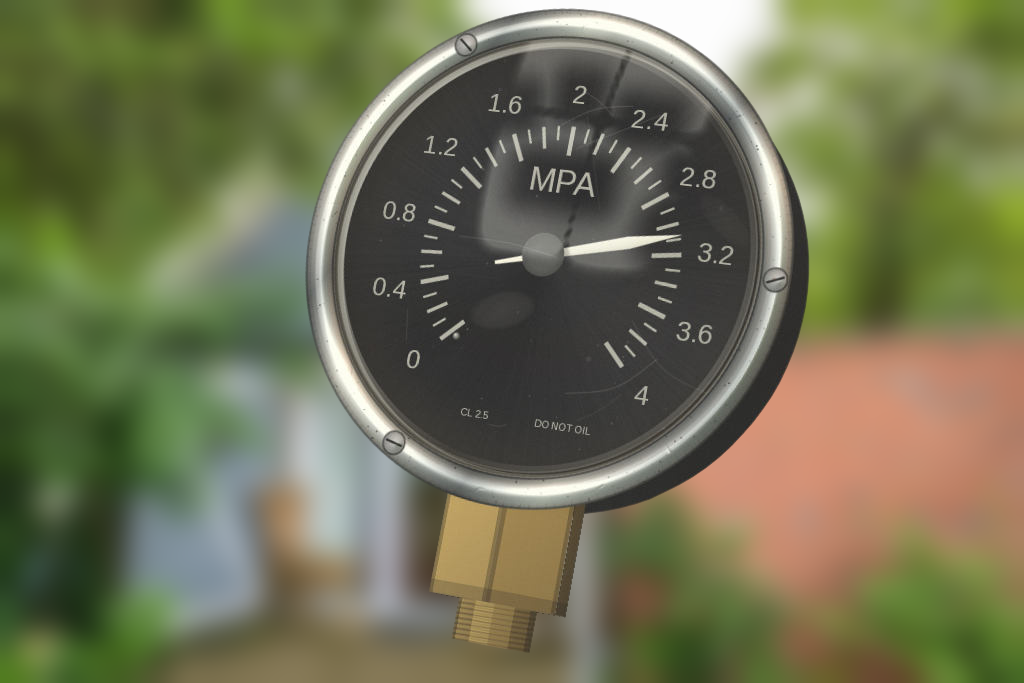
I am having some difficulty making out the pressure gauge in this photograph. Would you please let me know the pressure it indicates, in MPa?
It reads 3.1 MPa
